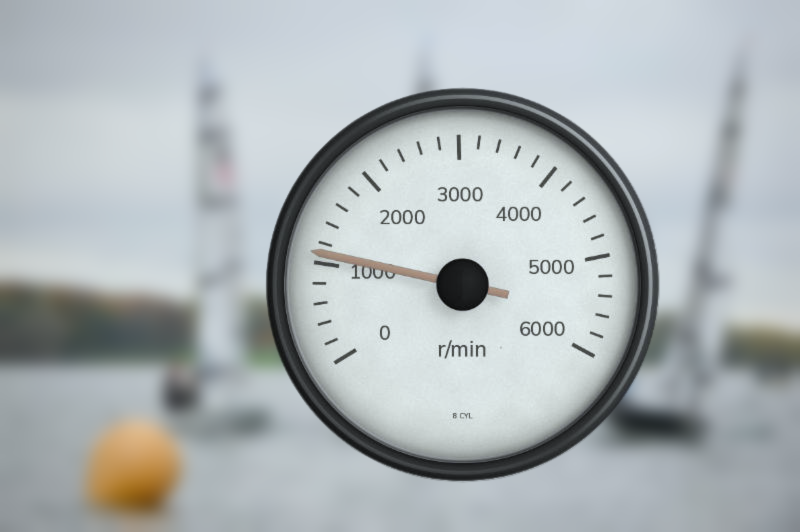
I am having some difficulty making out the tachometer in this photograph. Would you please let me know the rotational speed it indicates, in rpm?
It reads 1100 rpm
